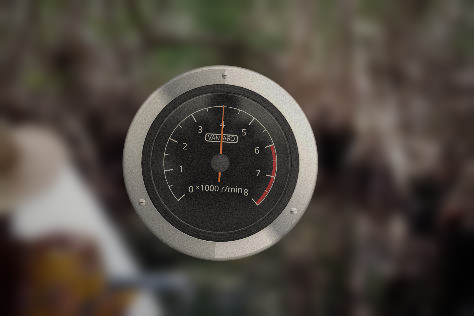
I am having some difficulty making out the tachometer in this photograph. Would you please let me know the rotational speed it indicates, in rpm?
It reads 4000 rpm
